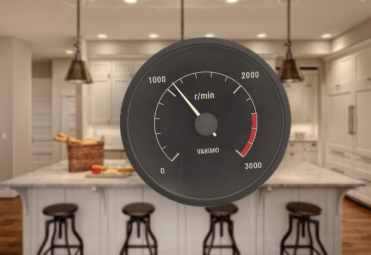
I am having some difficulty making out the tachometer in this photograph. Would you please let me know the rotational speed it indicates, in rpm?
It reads 1100 rpm
